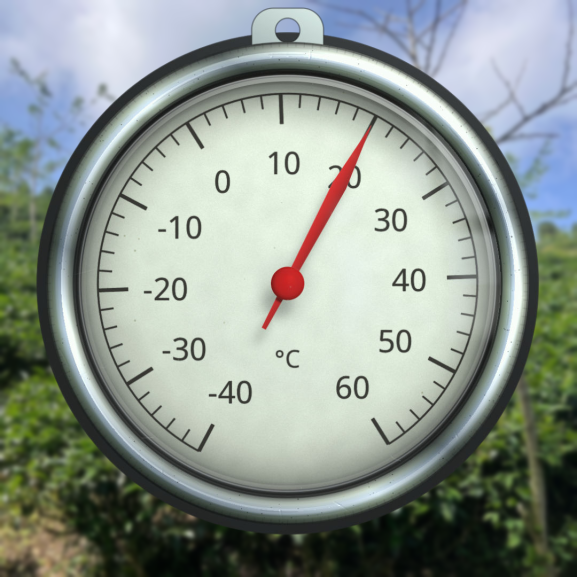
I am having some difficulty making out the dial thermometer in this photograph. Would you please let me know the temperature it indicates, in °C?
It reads 20 °C
